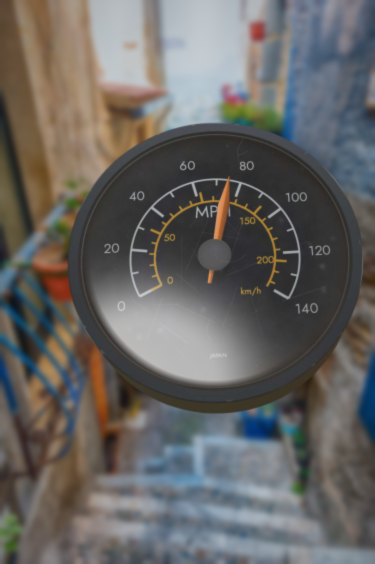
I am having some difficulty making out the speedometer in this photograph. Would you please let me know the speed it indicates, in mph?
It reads 75 mph
